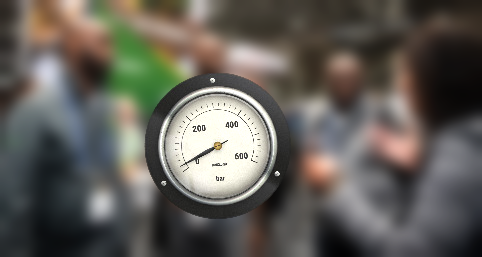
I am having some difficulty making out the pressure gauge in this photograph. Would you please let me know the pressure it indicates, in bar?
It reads 20 bar
